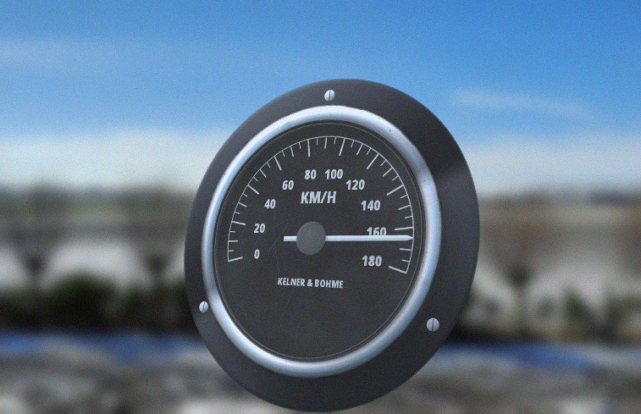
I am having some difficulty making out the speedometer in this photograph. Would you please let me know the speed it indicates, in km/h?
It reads 165 km/h
